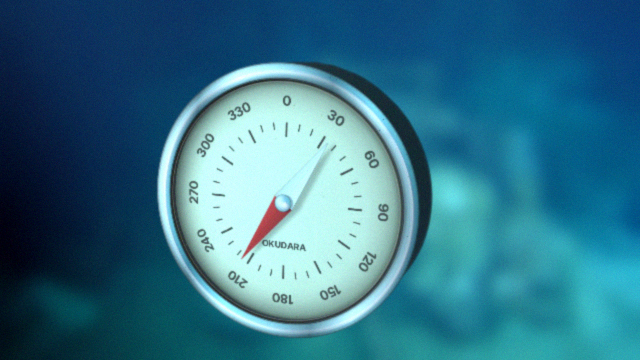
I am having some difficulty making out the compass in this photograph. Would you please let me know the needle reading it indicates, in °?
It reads 215 °
